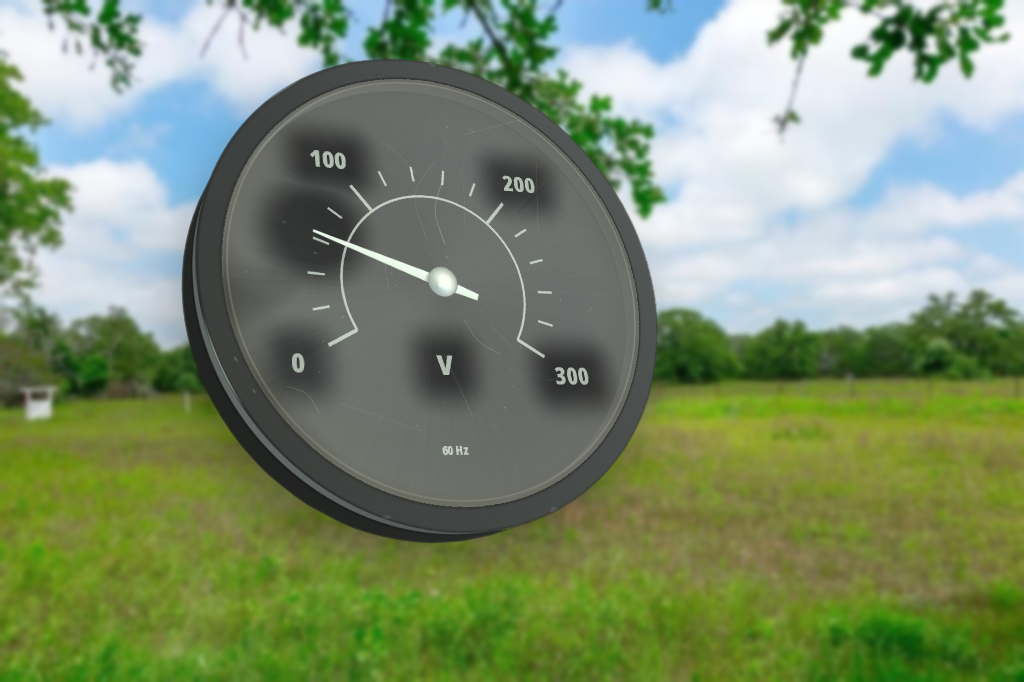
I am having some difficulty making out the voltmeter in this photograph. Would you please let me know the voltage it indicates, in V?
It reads 60 V
